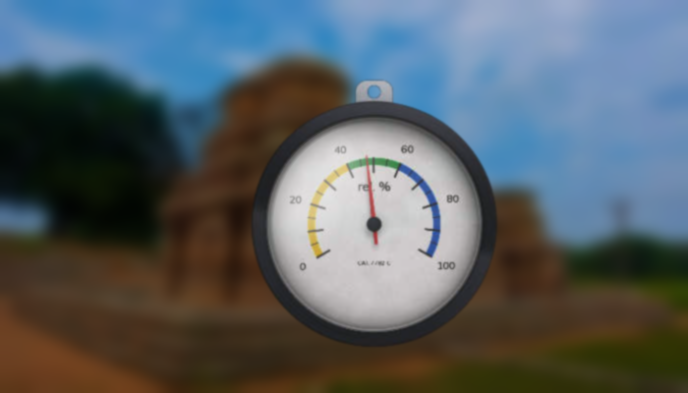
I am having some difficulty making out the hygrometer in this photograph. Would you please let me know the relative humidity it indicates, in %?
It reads 47.5 %
